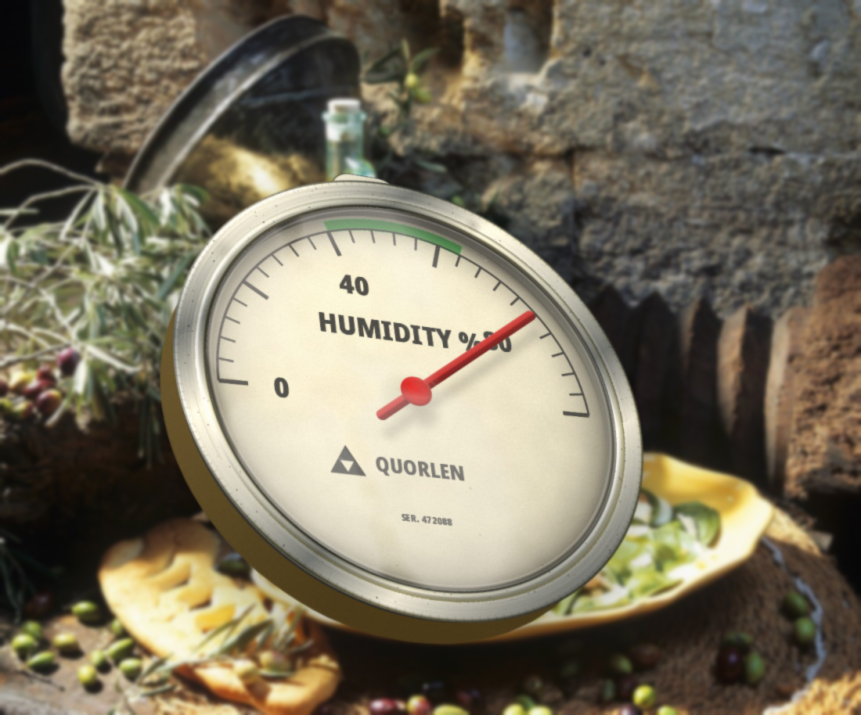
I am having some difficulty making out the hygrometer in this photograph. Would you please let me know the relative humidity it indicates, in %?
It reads 80 %
